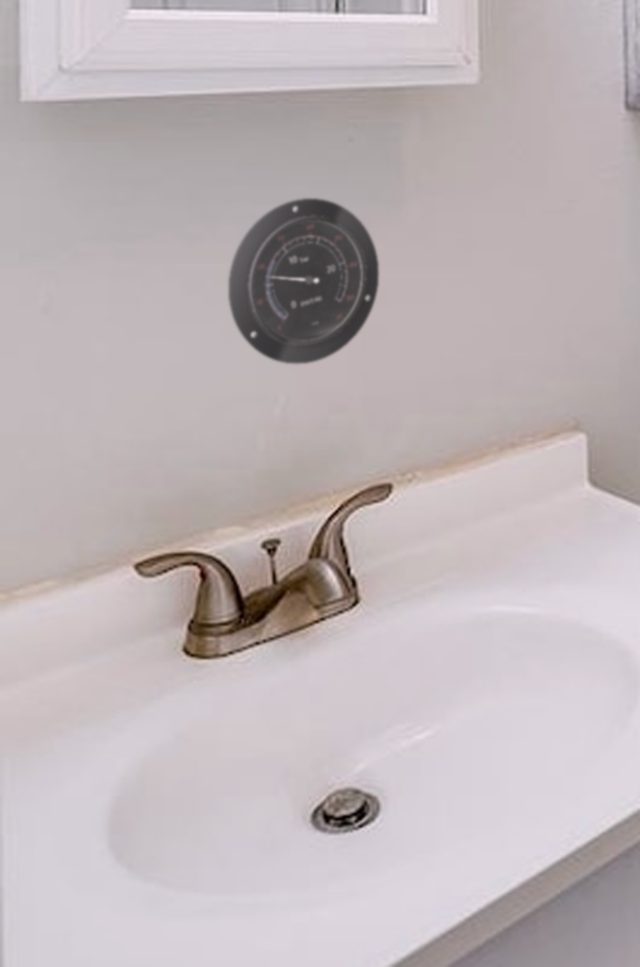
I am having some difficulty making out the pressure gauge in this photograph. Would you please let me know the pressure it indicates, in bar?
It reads 6 bar
